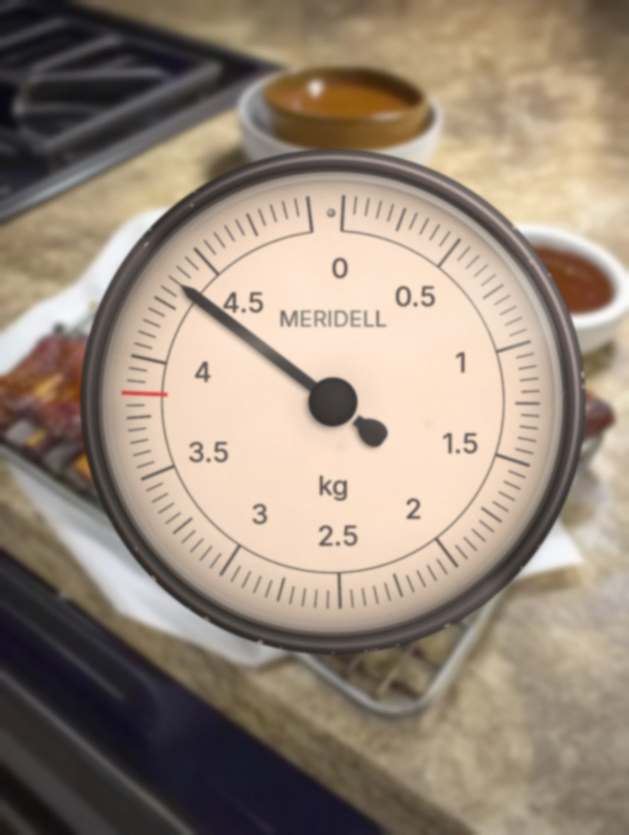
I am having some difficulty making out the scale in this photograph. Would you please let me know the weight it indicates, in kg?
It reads 4.35 kg
